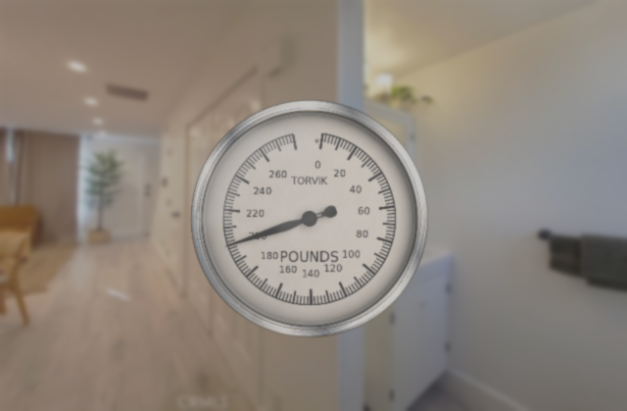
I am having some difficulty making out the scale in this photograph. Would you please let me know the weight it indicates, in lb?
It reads 200 lb
